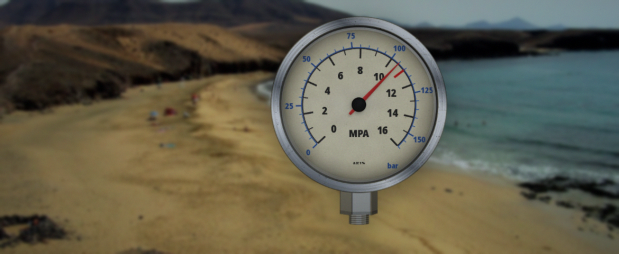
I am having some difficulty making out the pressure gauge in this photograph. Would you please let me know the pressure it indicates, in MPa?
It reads 10.5 MPa
